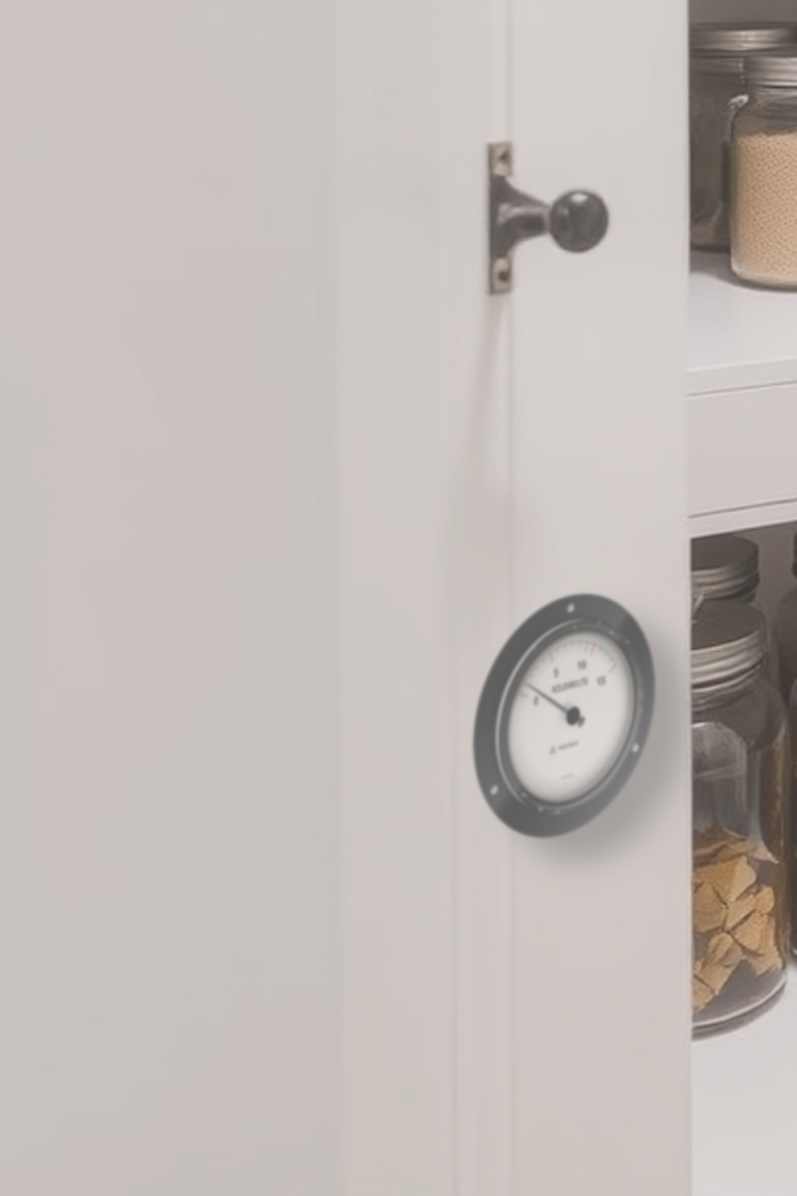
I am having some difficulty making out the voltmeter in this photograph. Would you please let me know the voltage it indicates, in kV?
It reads 1 kV
